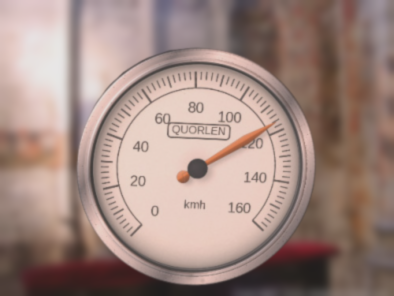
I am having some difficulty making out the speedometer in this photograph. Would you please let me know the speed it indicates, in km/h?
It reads 116 km/h
